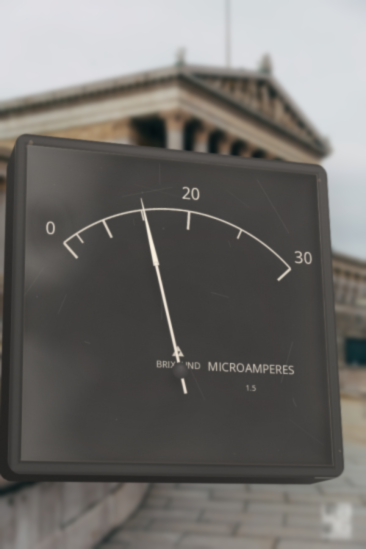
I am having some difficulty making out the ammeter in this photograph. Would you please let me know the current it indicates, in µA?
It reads 15 µA
